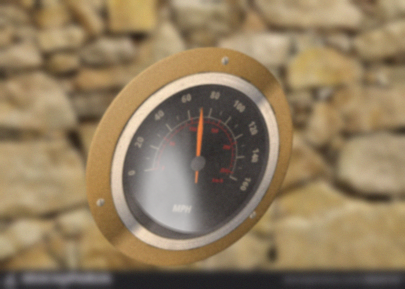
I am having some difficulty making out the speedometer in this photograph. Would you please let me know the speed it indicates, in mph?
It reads 70 mph
